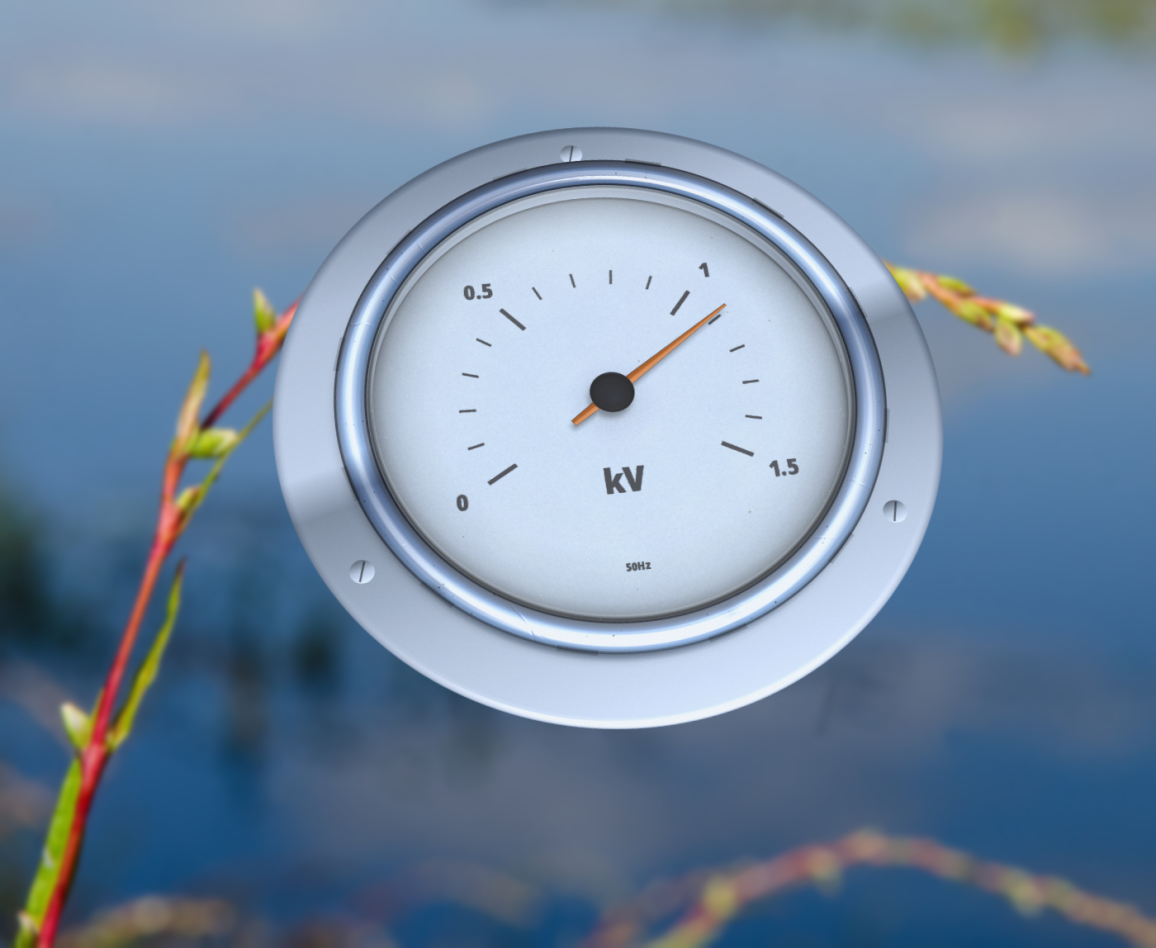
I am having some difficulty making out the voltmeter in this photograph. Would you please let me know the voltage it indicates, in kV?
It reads 1.1 kV
